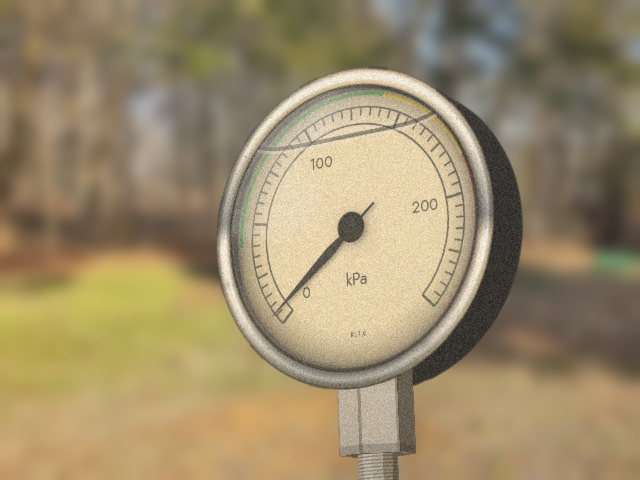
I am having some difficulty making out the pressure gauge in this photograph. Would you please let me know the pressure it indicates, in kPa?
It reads 5 kPa
